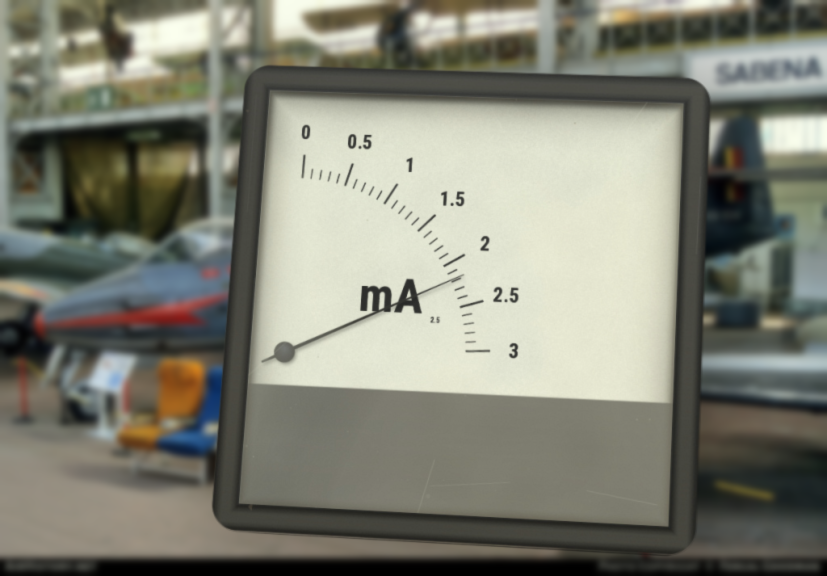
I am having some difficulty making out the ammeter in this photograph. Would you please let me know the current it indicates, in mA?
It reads 2.2 mA
